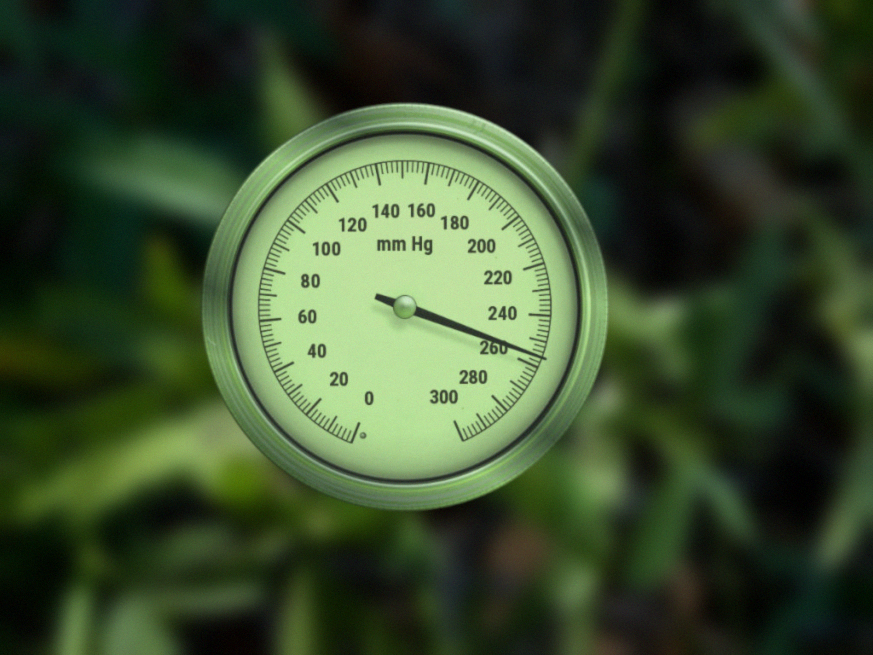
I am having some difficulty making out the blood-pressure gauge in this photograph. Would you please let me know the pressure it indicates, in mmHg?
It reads 256 mmHg
